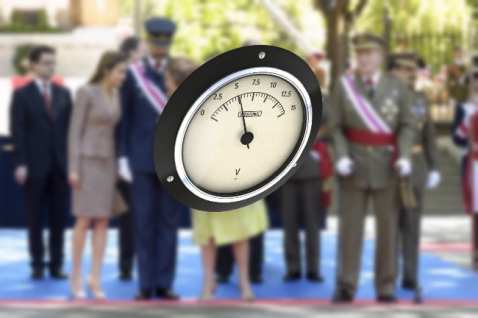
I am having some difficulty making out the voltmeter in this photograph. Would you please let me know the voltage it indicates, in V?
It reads 5 V
